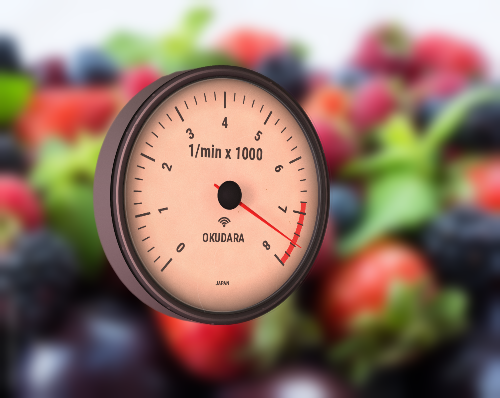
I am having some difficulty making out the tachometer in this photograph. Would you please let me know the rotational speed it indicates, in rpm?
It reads 7600 rpm
